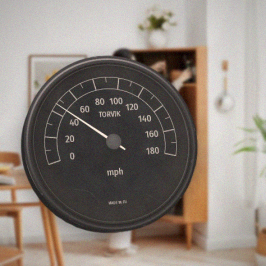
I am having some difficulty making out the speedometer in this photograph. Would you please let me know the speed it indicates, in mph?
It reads 45 mph
